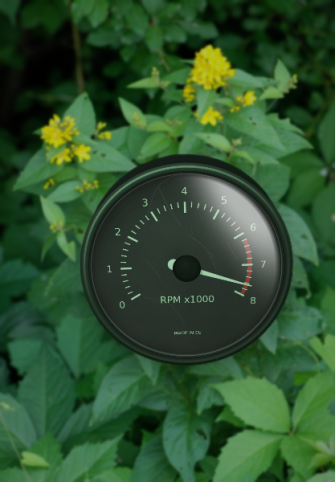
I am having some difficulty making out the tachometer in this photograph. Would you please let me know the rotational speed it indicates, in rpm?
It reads 7600 rpm
